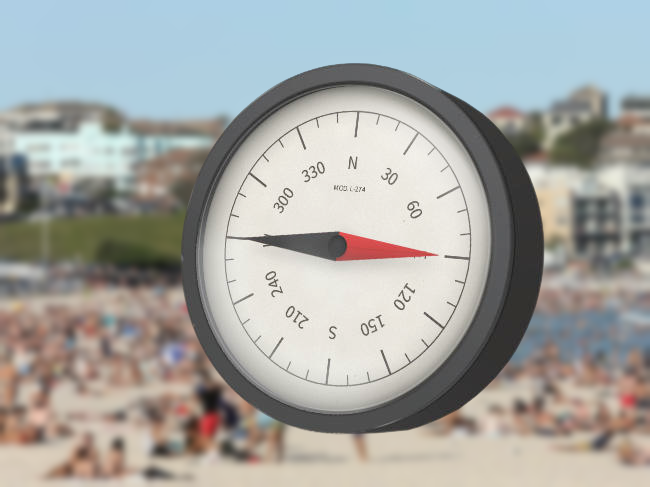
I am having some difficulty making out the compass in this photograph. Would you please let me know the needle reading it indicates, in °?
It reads 90 °
